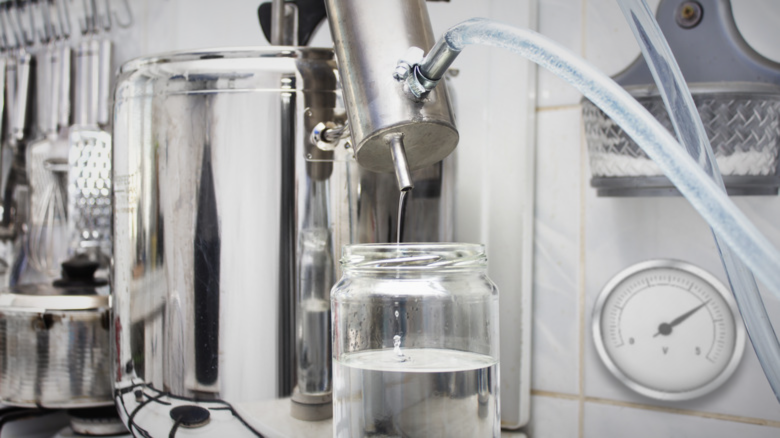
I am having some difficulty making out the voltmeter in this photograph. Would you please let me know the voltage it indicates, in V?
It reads 3.5 V
